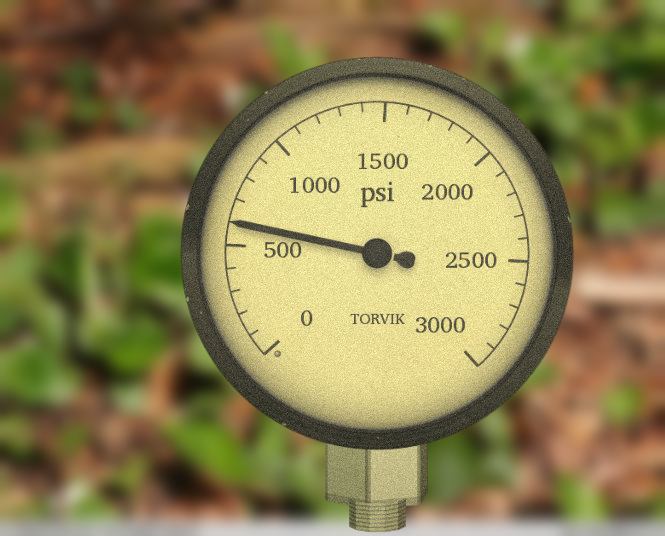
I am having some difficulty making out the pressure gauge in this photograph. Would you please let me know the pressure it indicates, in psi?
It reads 600 psi
